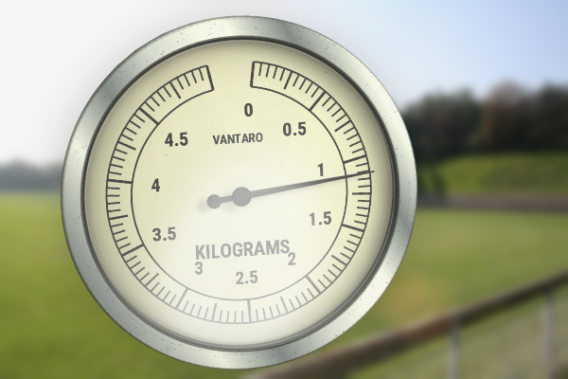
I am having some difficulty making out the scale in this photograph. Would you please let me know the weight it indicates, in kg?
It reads 1.1 kg
